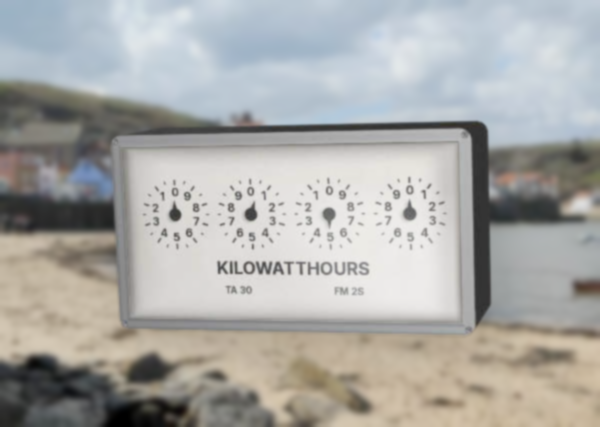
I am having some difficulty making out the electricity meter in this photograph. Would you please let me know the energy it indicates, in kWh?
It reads 50 kWh
